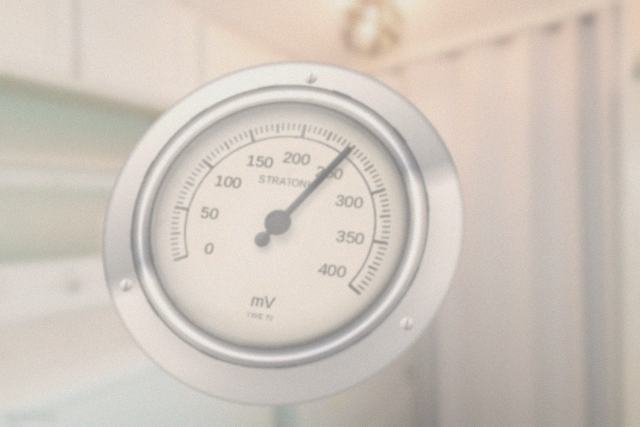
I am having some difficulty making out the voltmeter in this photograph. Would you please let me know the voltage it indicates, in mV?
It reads 250 mV
